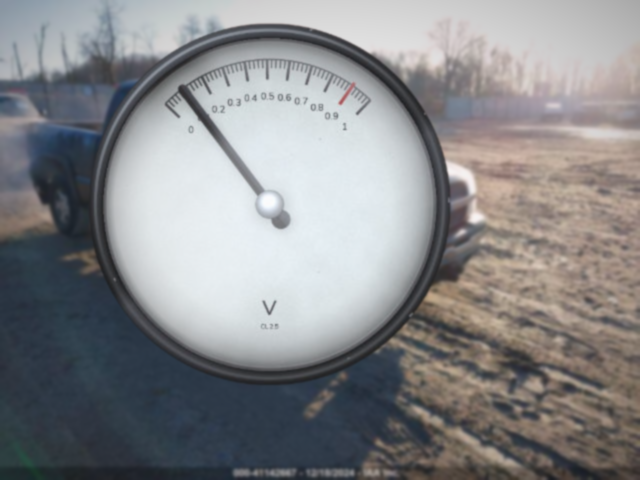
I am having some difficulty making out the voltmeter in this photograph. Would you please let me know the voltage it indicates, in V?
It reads 0.1 V
